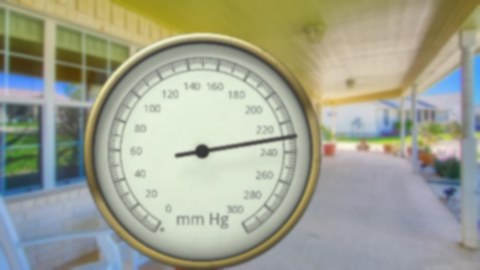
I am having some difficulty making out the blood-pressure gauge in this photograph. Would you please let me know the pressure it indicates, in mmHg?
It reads 230 mmHg
